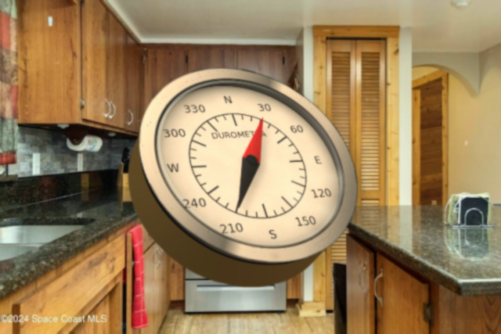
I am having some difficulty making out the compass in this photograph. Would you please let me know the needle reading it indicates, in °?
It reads 30 °
